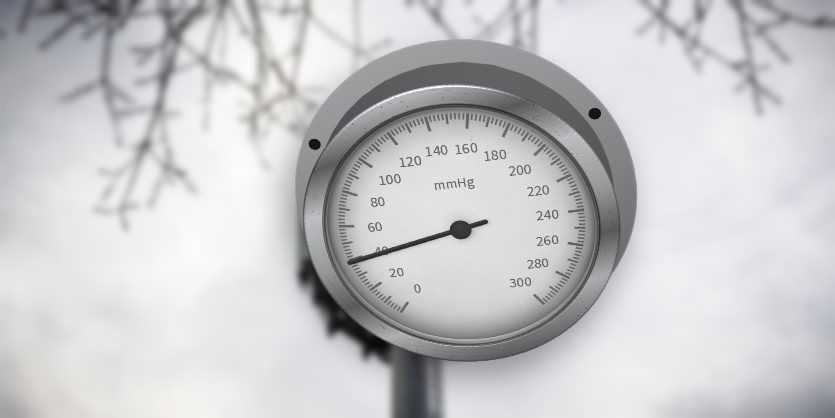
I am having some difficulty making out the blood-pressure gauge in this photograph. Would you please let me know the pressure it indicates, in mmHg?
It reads 40 mmHg
